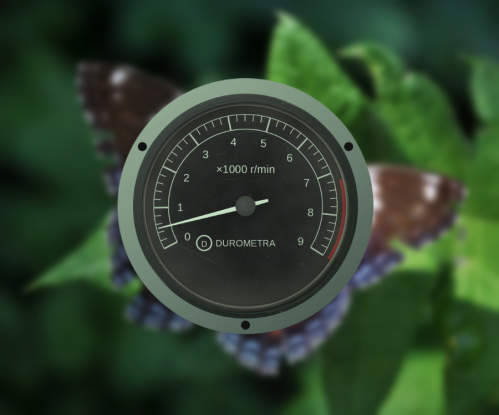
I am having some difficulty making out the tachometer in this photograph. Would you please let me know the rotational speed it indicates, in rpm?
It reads 500 rpm
